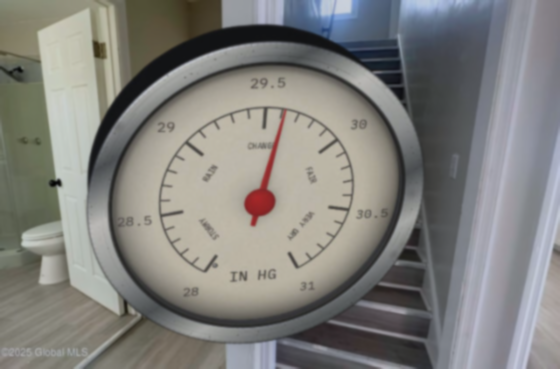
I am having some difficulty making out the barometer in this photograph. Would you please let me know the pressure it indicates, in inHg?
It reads 29.6 inHg
